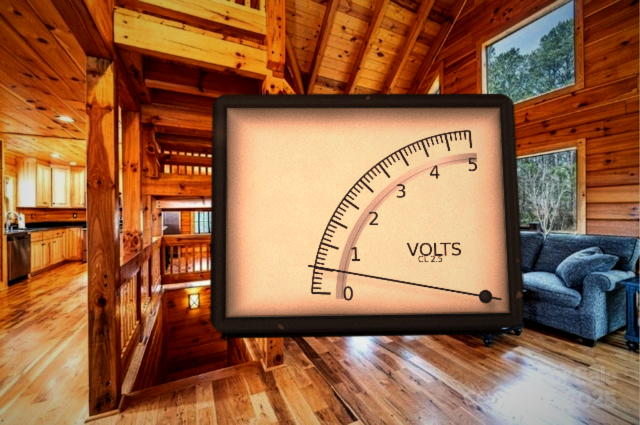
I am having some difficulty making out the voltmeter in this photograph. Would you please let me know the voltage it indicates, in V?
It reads 0.5 V
